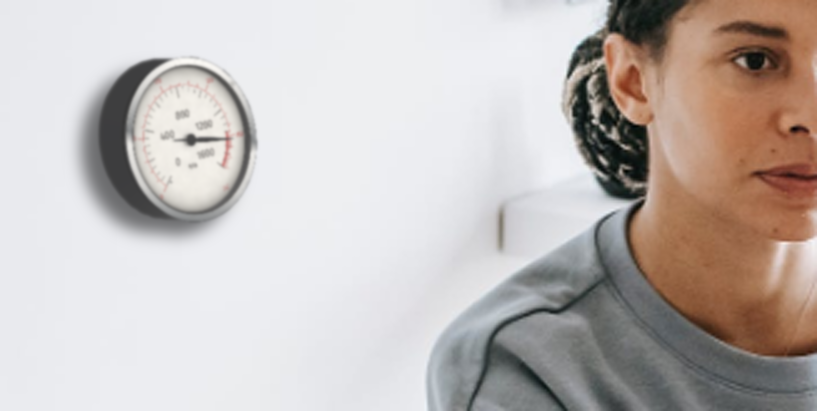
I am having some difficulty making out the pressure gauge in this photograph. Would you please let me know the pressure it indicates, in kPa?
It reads 1400 kPa
